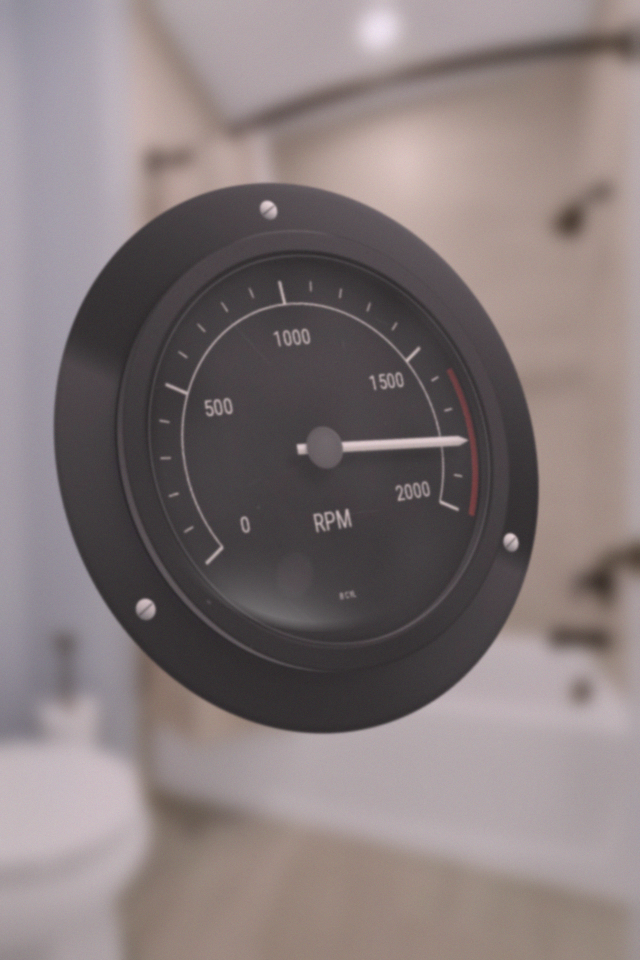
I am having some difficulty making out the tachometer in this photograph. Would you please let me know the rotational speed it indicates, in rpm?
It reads 1800 rpm
